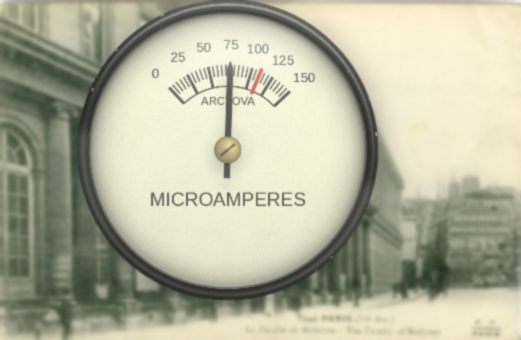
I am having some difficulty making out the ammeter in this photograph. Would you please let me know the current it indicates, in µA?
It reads 75 µA
